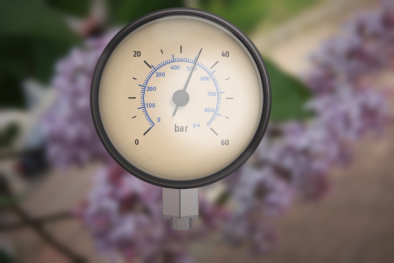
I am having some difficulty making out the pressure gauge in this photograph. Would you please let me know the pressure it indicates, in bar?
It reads 35 bar
